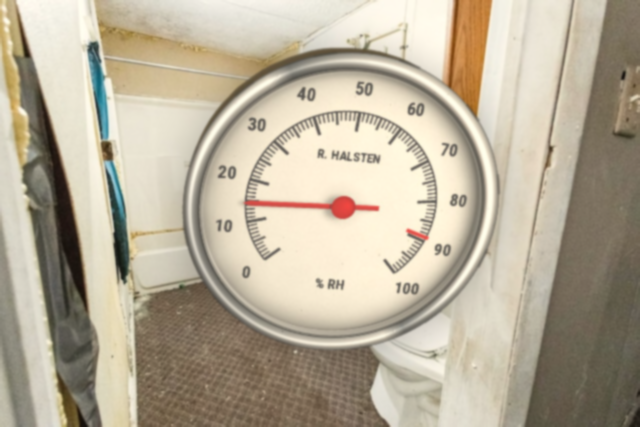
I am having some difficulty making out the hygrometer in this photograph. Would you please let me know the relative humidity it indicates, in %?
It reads 15 %
